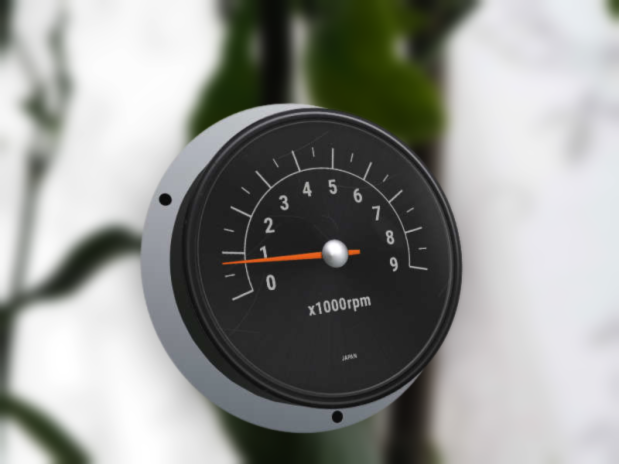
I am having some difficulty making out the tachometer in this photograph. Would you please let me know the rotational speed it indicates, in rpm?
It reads 750 rpm
